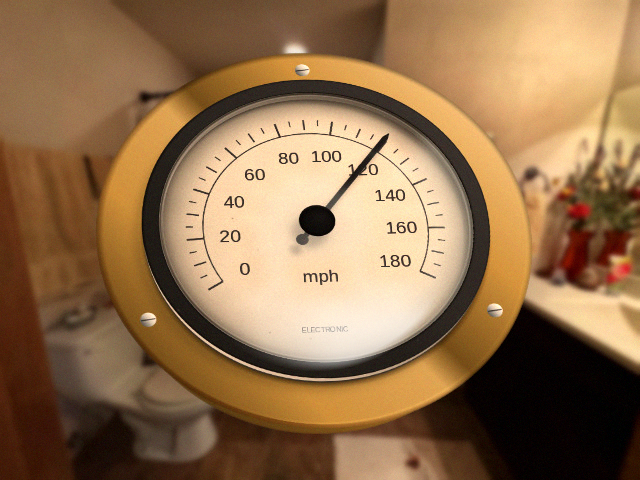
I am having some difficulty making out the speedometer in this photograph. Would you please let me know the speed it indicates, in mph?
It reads 120 mph
